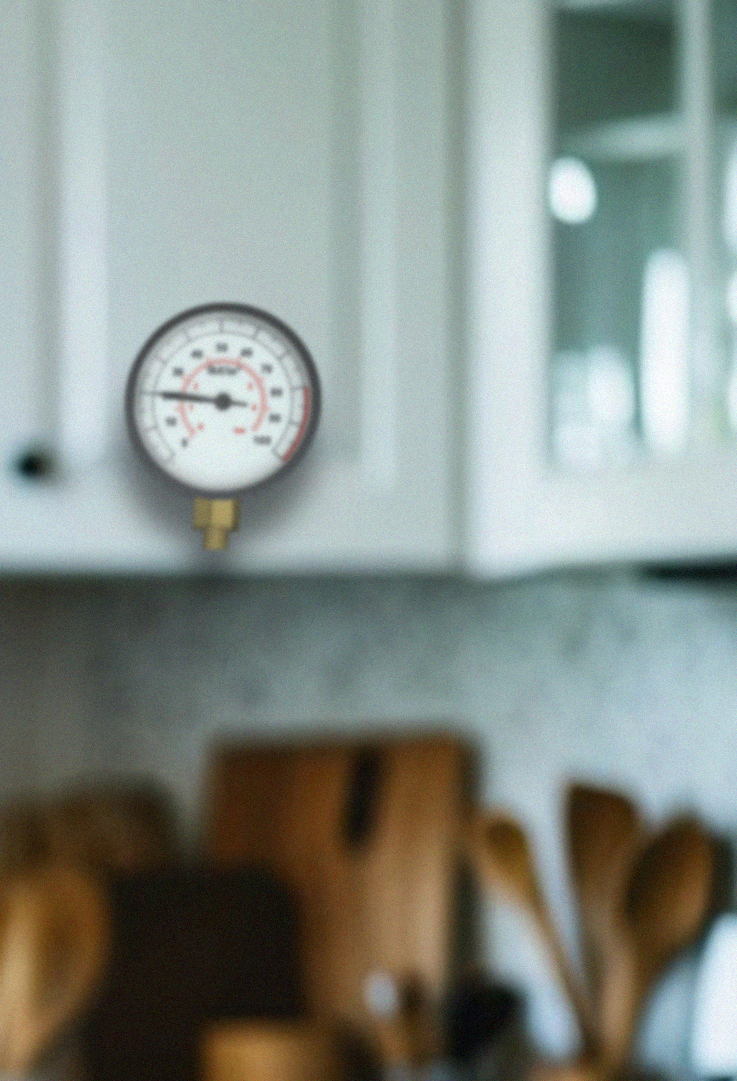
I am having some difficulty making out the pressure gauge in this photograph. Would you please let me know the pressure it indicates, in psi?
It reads 20 psi
